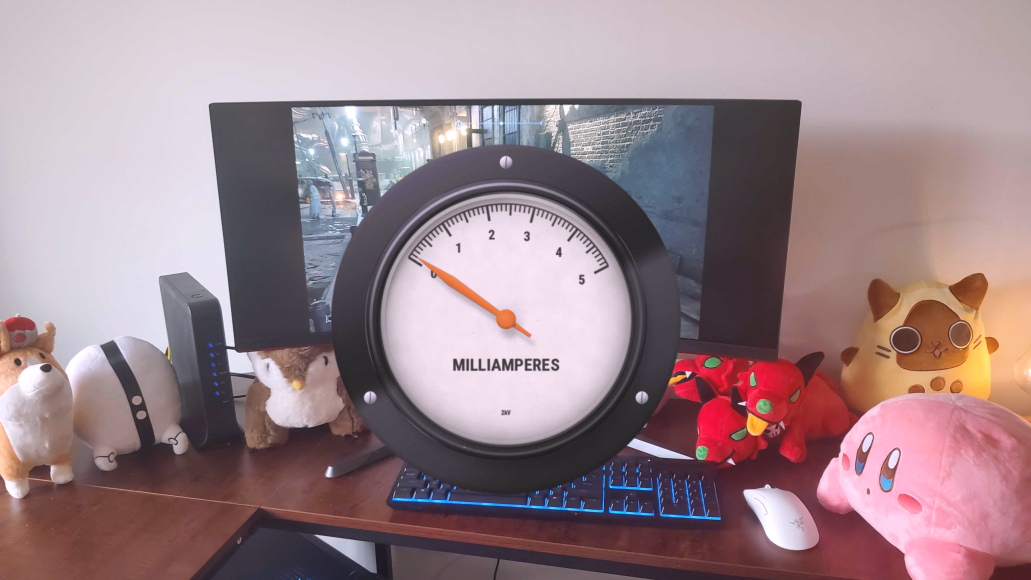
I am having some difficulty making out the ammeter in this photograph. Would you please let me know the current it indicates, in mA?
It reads 0.1 mA
